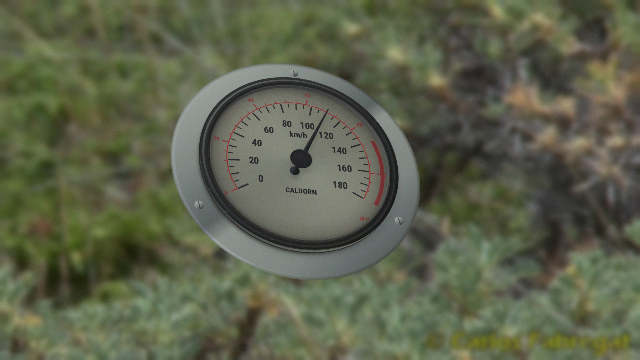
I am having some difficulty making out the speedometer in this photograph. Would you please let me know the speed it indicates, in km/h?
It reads 110 km/h
